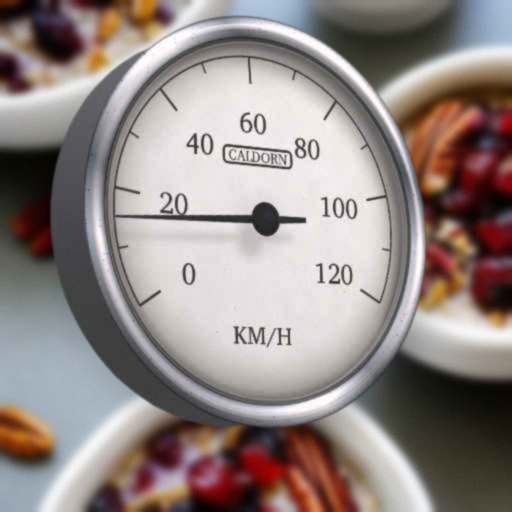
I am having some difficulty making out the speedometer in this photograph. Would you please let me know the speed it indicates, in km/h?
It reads 15 km/h
